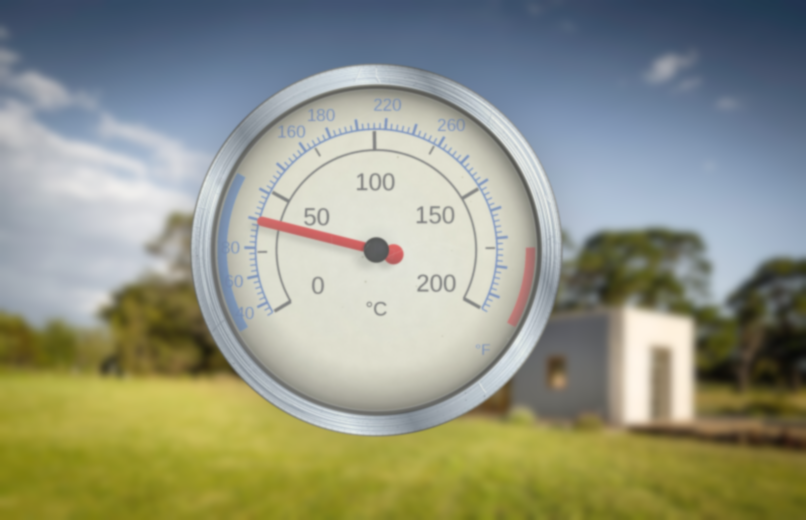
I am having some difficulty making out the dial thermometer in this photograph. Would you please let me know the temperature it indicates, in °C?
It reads 37.5 °C
